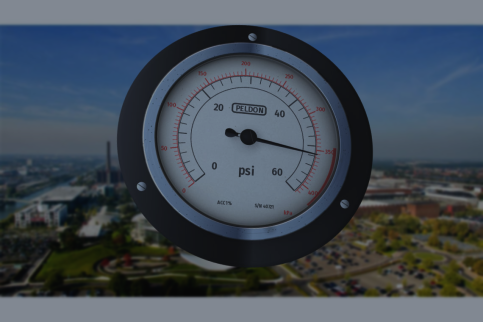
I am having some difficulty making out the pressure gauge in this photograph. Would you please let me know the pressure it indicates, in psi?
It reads 52 psi
